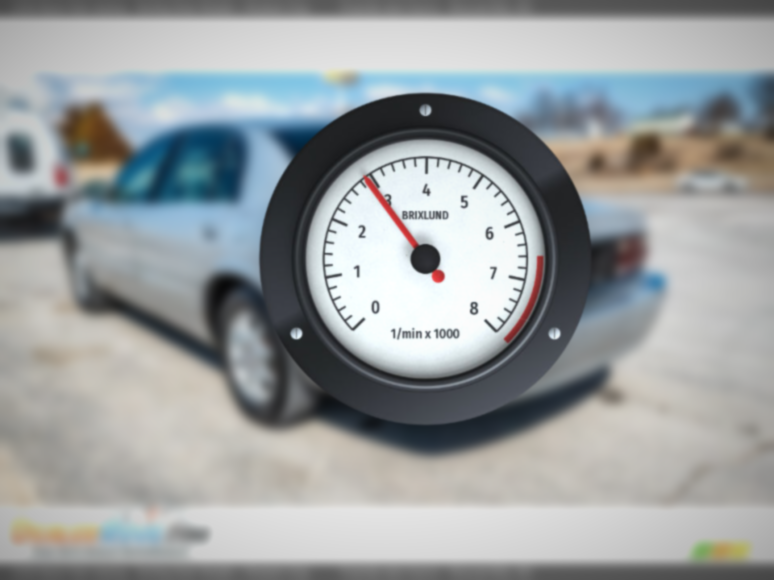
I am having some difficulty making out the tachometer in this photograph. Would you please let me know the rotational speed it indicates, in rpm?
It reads 2900 rpm
